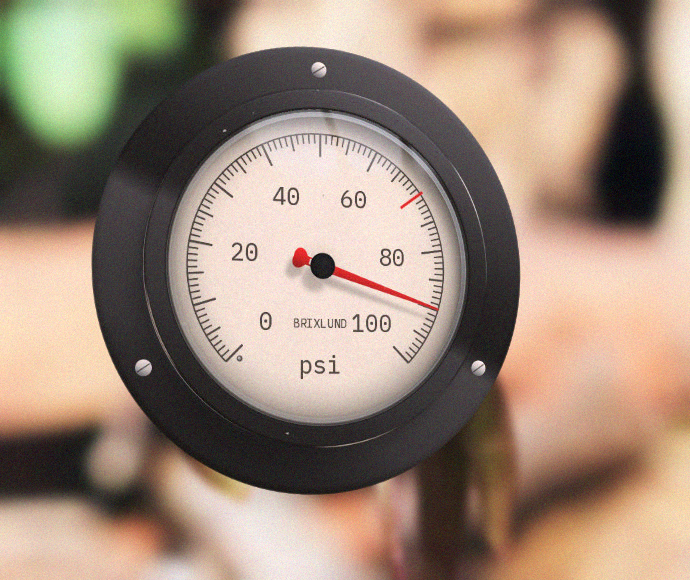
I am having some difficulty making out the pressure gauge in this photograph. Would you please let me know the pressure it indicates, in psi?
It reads 90 psi
